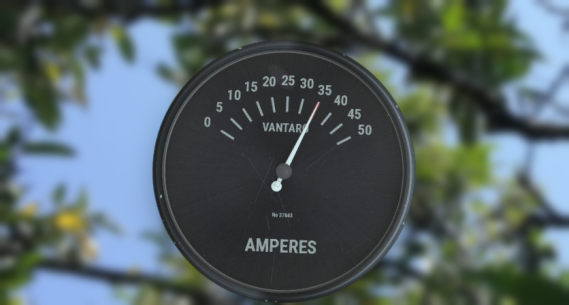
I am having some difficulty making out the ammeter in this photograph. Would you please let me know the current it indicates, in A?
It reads 35 A
